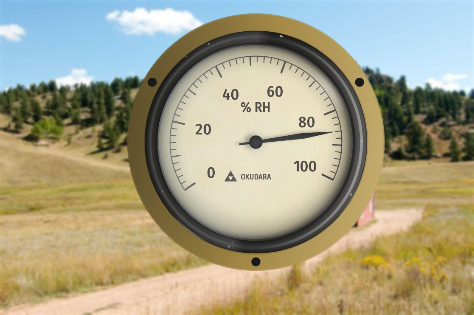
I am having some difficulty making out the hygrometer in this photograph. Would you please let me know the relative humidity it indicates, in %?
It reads 86 %
